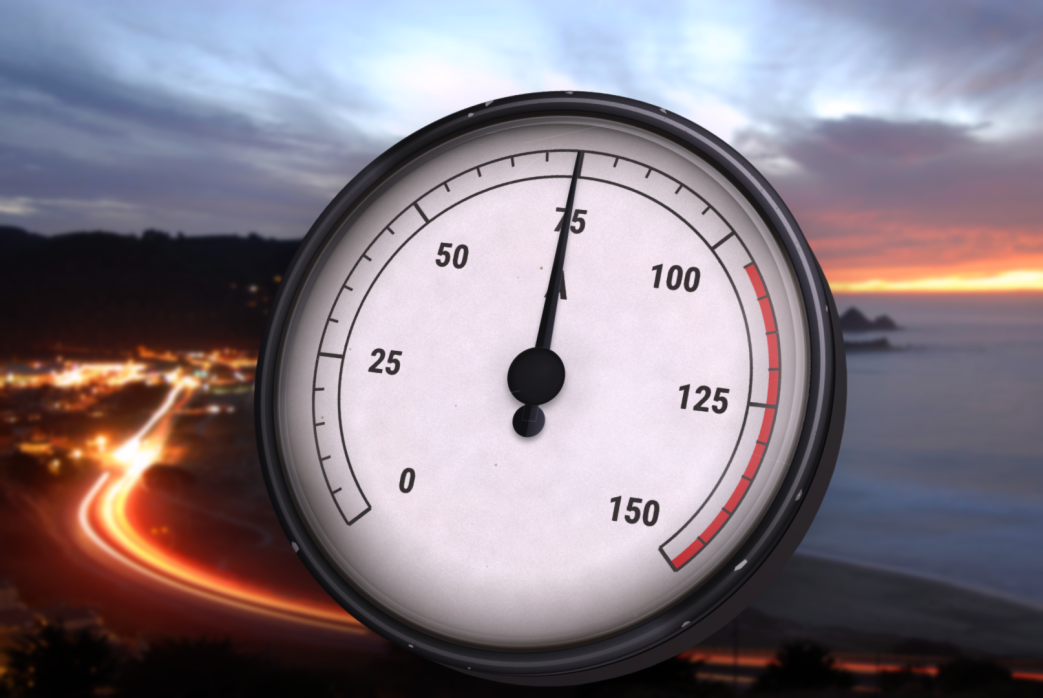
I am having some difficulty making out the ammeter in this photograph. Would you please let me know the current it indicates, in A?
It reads 75 A
